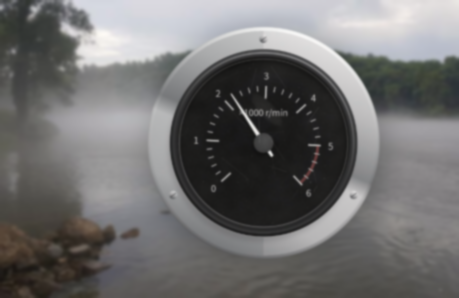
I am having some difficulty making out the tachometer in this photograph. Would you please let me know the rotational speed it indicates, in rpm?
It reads 2200 rpm
